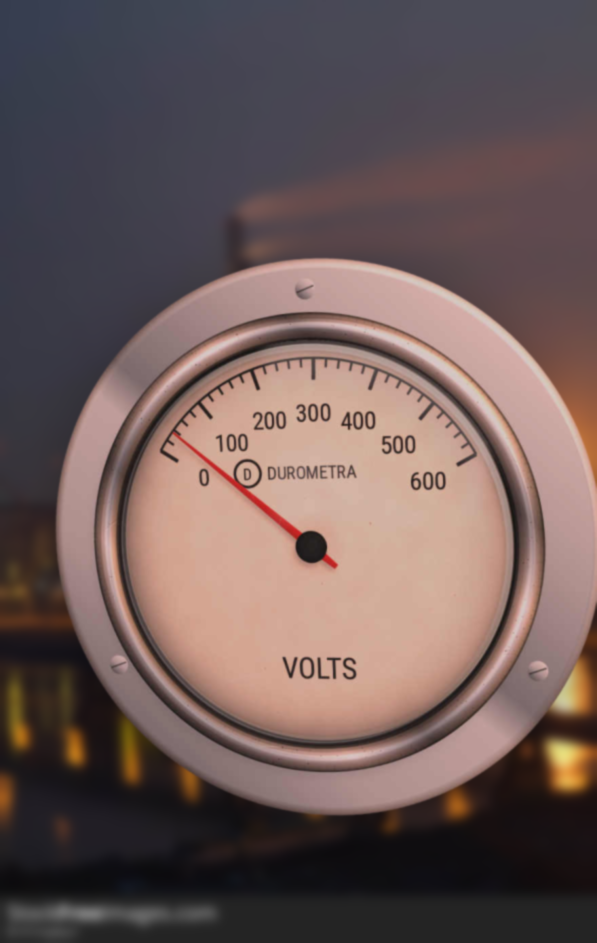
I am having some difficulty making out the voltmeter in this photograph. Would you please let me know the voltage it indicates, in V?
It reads 40 V
